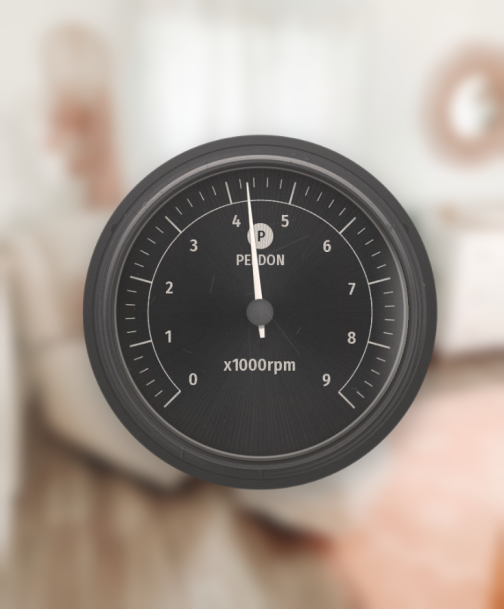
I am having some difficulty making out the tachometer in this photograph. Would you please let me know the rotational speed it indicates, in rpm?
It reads 4300 rpm
